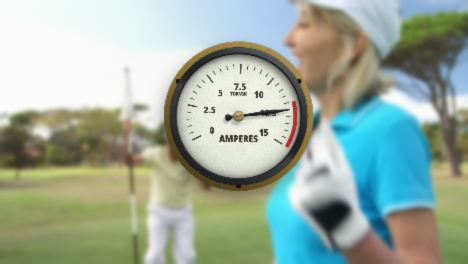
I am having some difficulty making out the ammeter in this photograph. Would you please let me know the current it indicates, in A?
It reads 12.5 A
